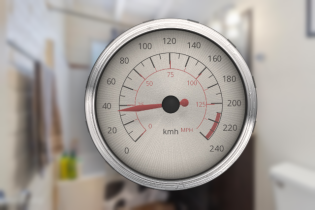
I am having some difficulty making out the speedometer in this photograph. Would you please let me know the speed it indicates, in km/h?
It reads 35 km/h
